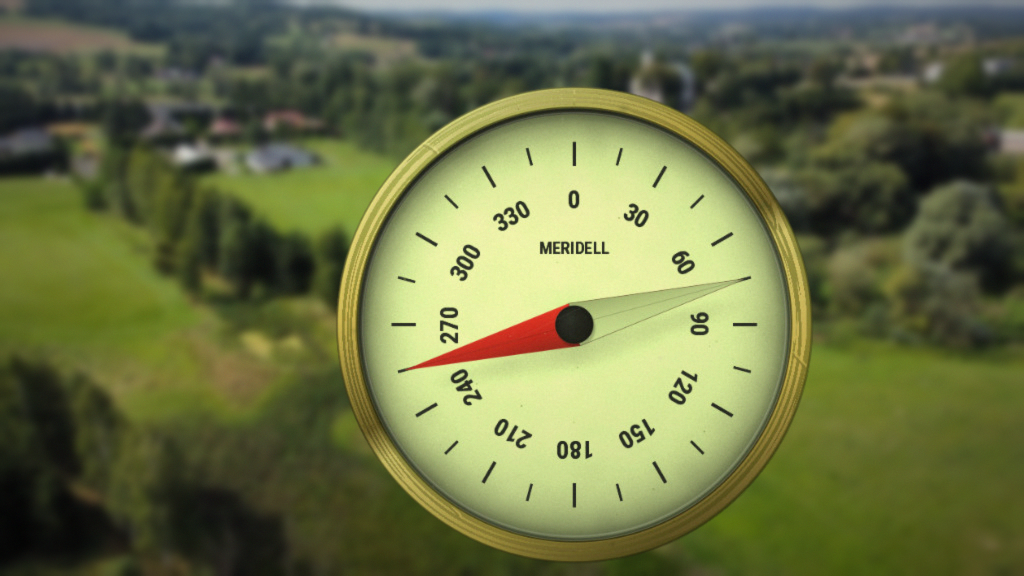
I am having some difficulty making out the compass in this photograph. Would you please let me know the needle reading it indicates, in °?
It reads 255 °
